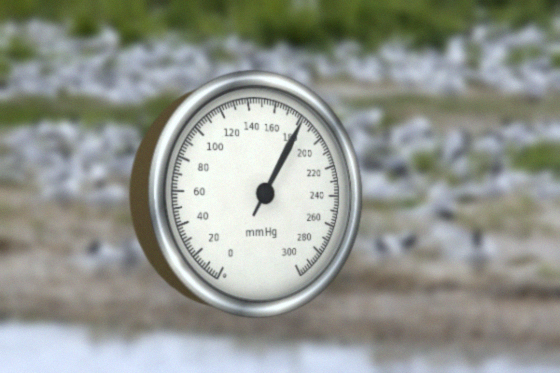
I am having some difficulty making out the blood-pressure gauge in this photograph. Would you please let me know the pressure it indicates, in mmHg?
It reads 180 mmHg
